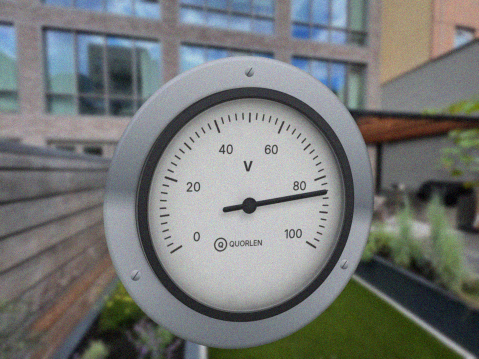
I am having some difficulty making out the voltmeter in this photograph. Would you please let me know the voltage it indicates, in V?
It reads 84 V
